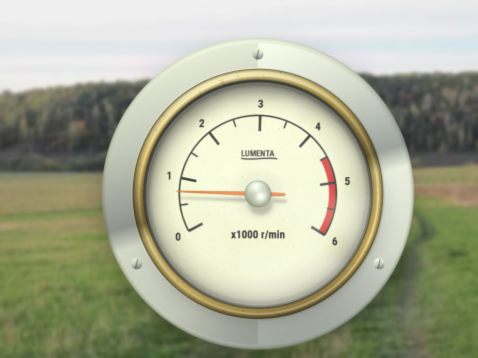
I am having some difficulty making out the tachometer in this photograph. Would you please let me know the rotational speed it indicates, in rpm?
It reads 750 rpm
